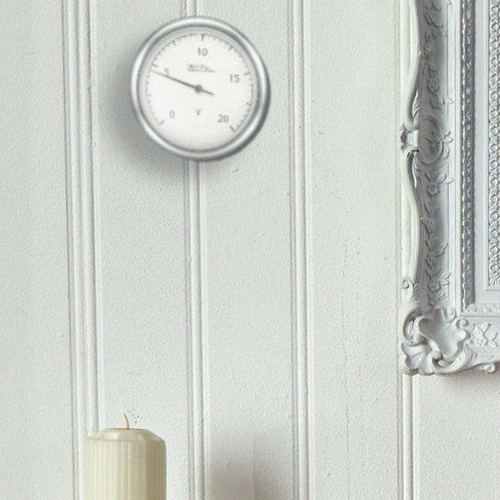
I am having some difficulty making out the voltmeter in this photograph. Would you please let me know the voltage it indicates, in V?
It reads 4.5 V
